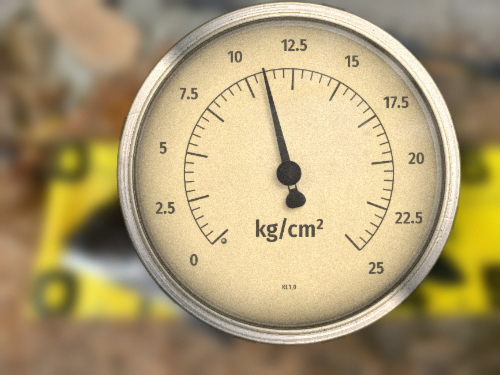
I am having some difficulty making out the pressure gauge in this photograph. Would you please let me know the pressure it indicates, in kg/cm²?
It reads 11 kg/cm²
